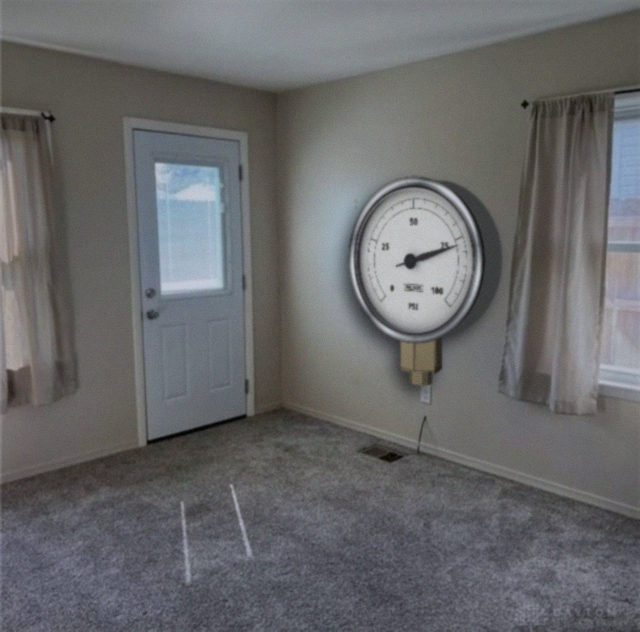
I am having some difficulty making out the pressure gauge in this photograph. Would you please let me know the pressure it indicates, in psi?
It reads 77.5 psi
